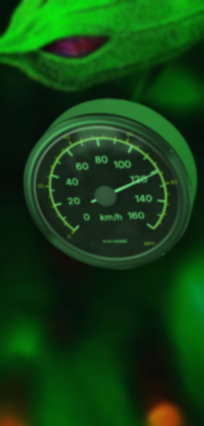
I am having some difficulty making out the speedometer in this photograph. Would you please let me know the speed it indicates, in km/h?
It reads 120 km/h
